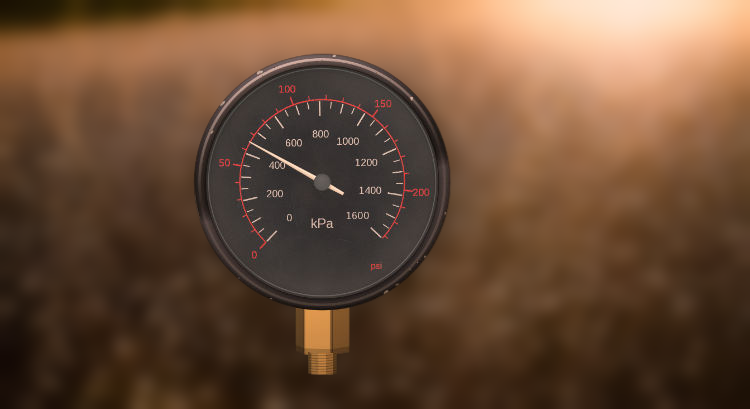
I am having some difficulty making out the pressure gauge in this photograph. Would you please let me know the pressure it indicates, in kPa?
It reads 450 kPa
